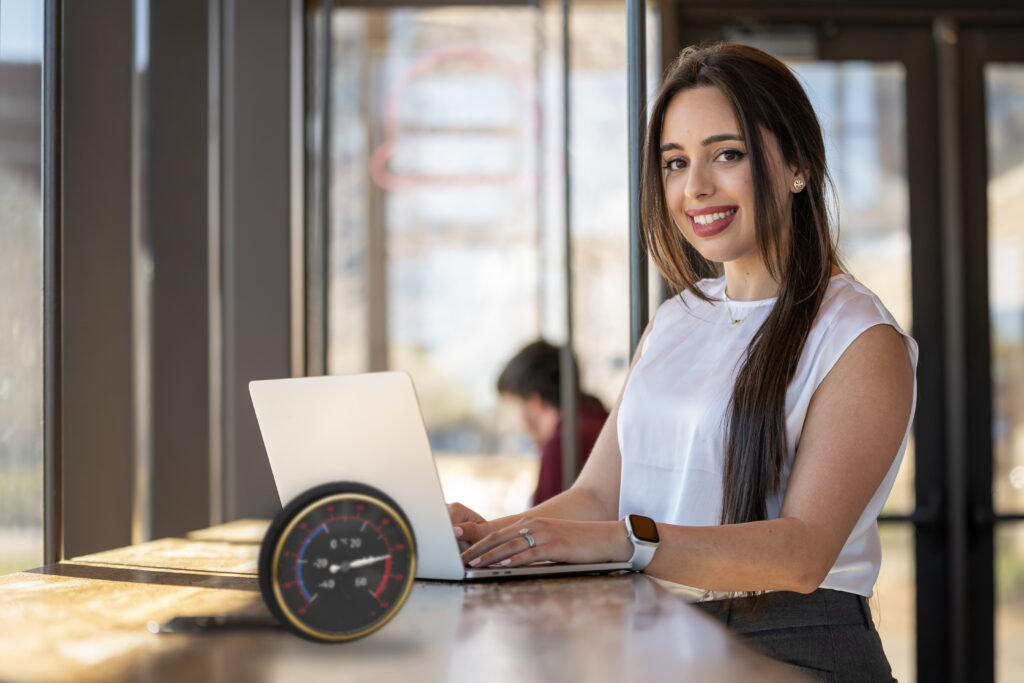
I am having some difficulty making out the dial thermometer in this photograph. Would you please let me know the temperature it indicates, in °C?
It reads 40 °C
